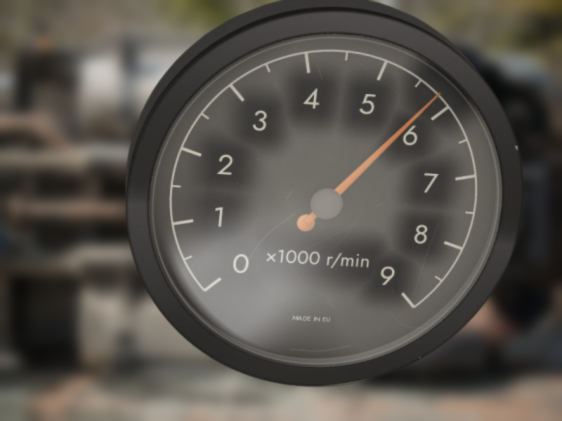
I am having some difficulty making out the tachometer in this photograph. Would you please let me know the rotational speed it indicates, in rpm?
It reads 5750 rpm
